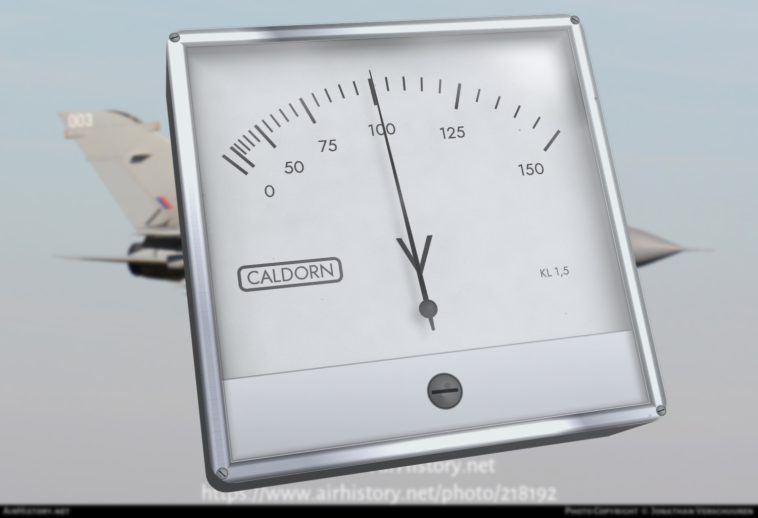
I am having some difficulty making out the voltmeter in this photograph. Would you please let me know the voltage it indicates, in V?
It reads 100 V
